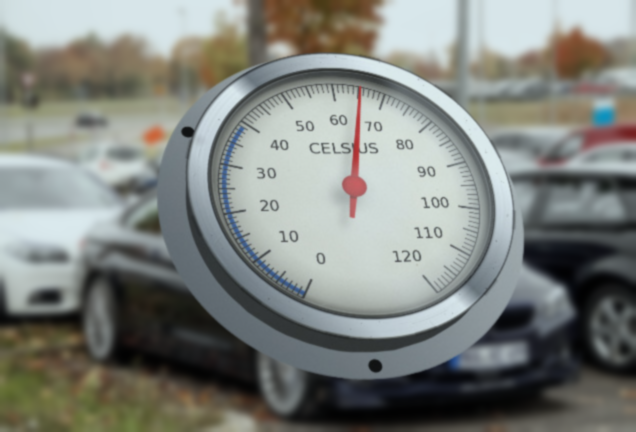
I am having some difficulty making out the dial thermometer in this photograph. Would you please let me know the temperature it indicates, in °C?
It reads 65 °C
